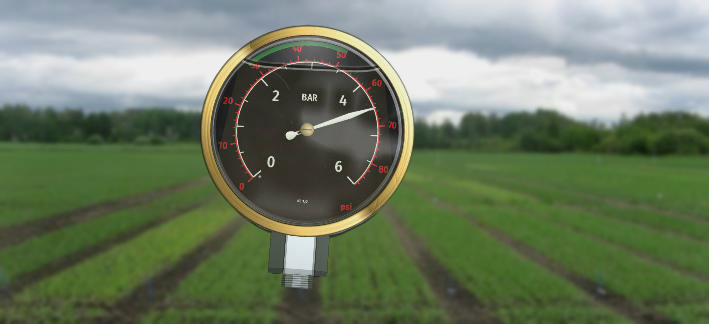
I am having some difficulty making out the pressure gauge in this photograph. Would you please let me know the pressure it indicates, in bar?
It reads 4.5 bar
